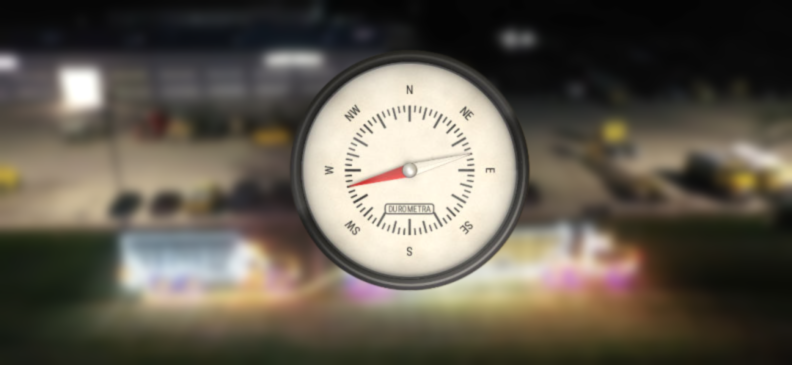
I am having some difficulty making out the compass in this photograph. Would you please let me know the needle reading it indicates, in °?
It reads 255 °
